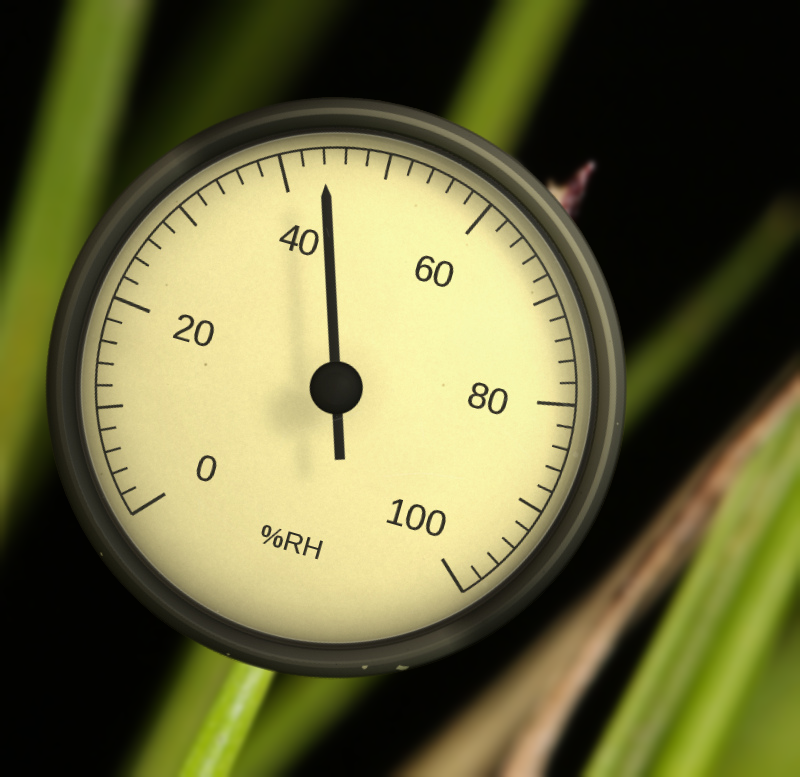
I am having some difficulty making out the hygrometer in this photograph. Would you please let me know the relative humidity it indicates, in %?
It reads 44 %
